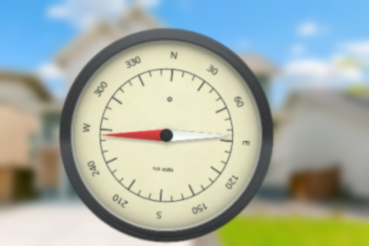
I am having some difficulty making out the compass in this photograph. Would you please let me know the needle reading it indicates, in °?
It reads 265 °
